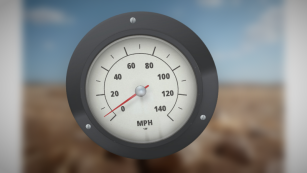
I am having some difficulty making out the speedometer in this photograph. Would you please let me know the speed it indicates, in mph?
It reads 5 mph
